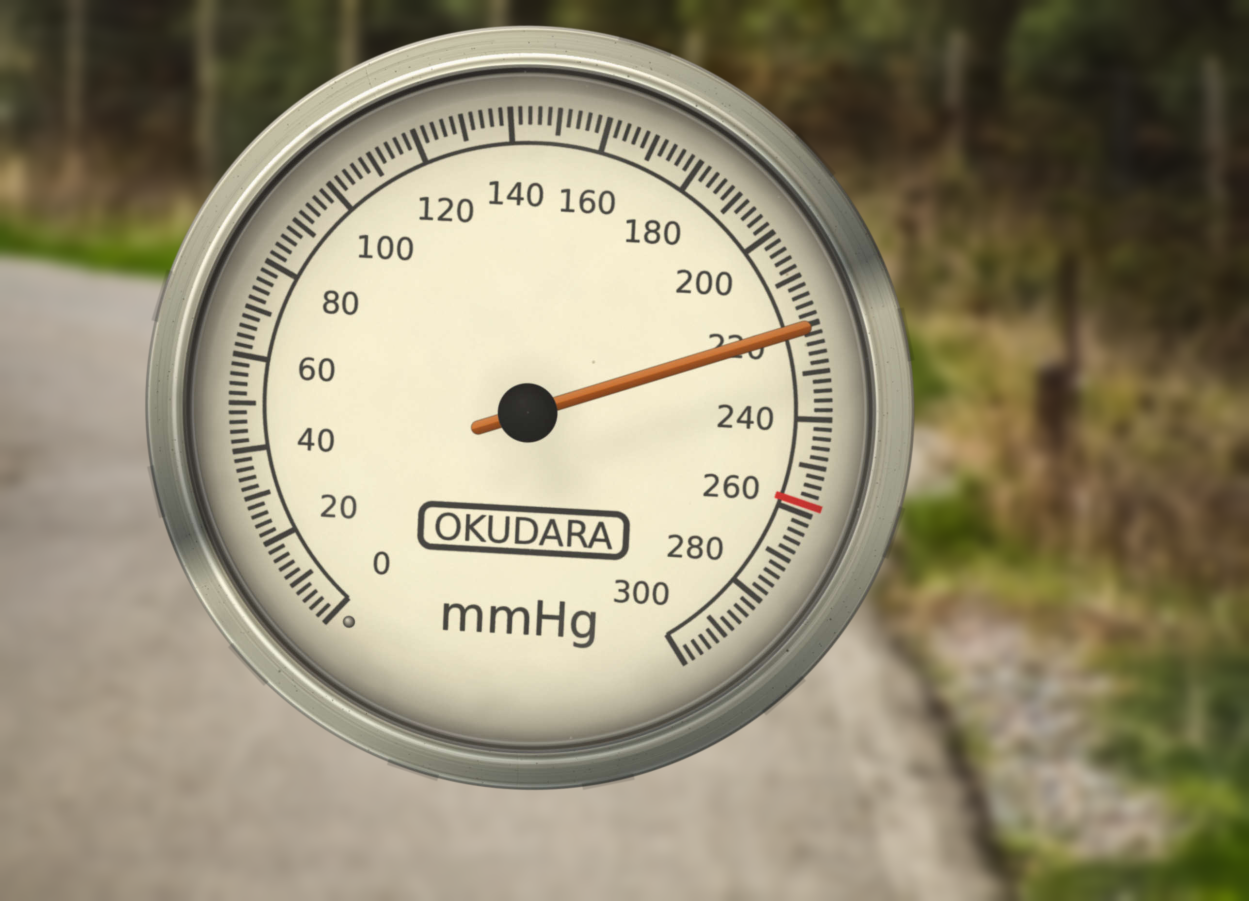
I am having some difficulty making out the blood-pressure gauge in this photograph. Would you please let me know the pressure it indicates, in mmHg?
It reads 220 mmHg
